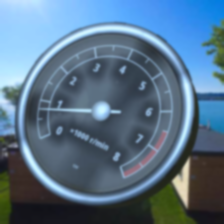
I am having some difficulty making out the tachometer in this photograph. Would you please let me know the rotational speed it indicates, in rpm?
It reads 750 rpm
